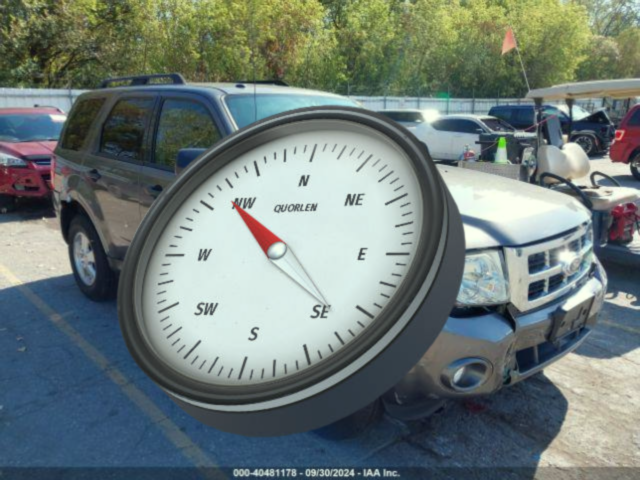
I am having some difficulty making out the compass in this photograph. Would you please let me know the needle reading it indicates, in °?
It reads 310 °
